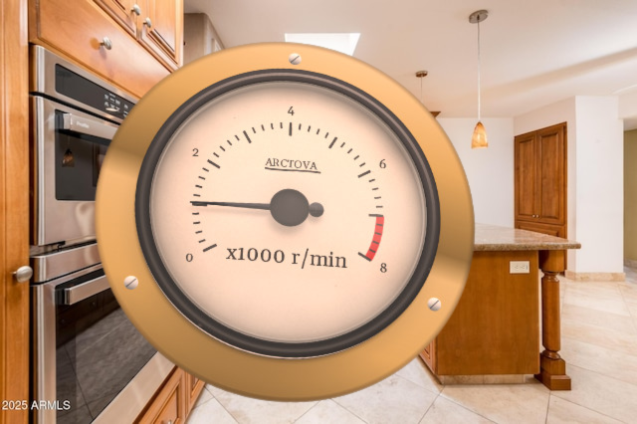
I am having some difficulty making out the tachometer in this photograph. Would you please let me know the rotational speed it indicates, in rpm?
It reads 1000 rpm
